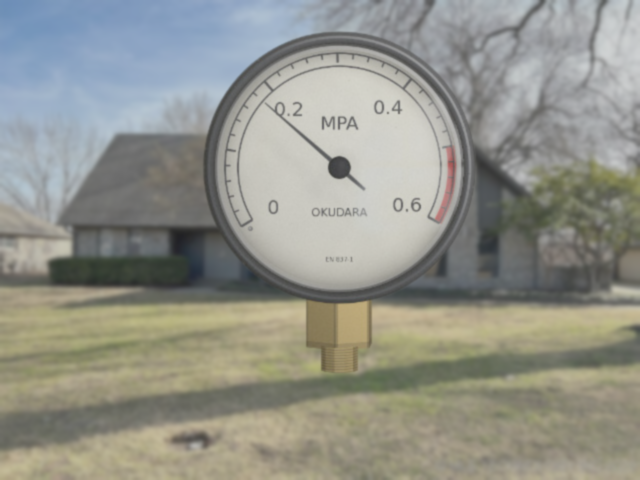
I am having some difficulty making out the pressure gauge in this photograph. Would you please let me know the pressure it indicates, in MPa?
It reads 0.18 MPa
